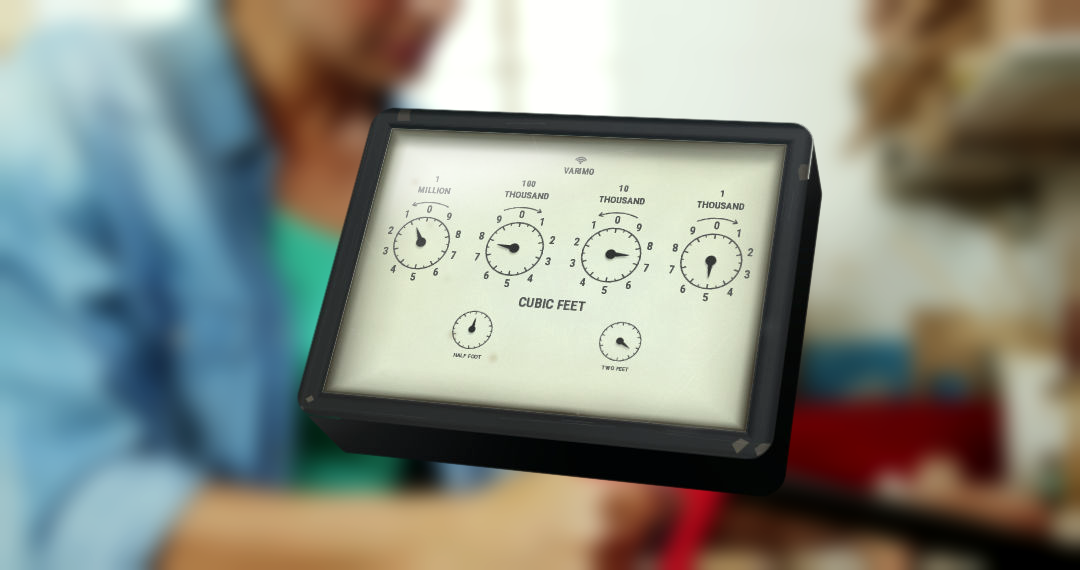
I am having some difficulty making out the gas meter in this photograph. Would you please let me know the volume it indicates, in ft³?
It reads 77500 ft³
